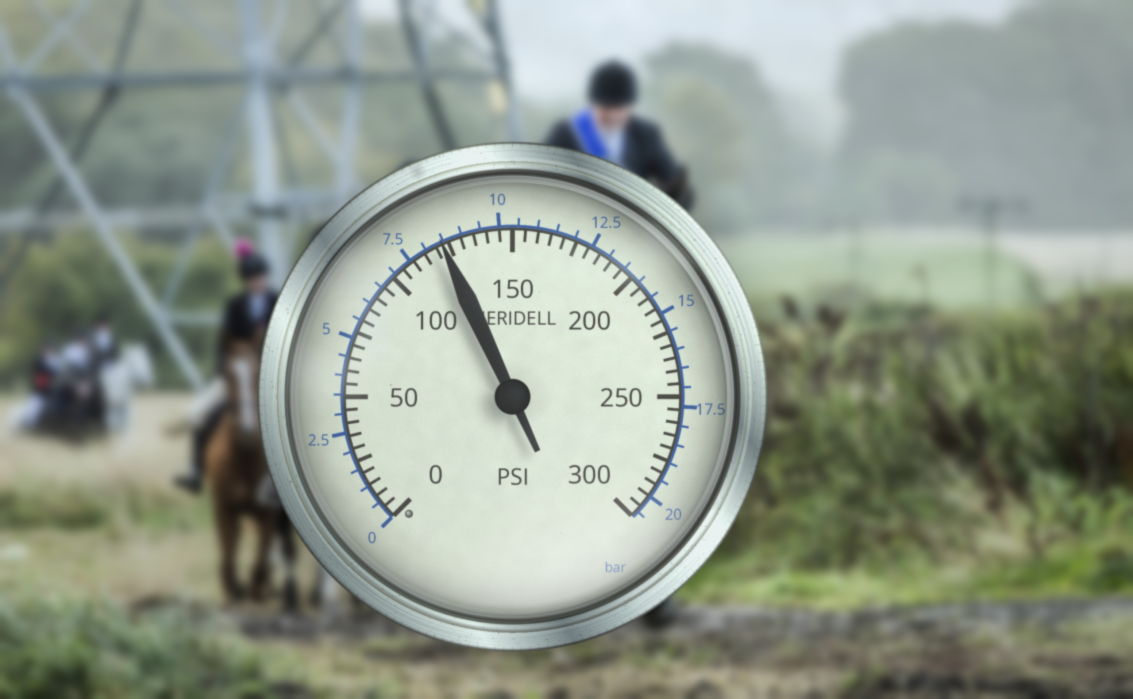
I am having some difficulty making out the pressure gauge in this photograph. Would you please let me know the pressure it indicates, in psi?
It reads 122.5 psi
